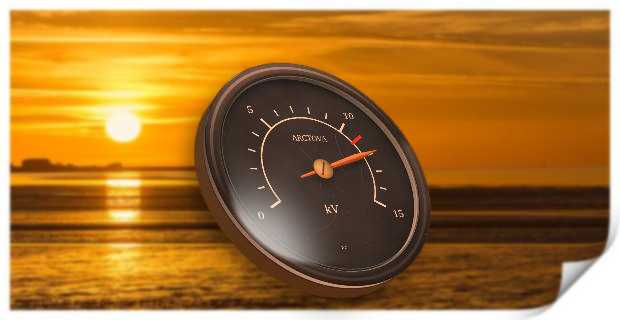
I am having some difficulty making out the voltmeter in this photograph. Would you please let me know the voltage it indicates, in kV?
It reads 12 kV
